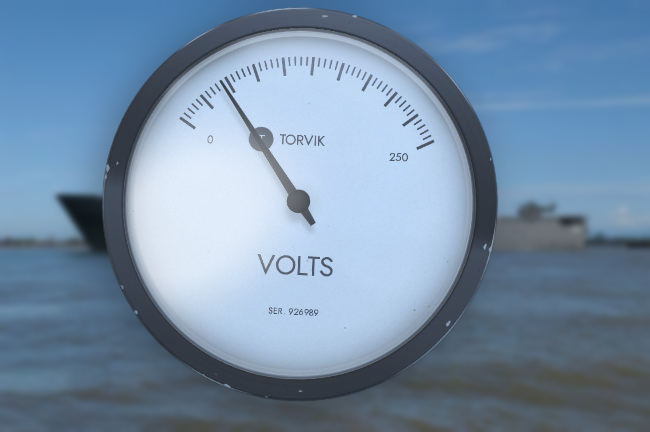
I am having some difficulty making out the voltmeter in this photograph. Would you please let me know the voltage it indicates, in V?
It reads 45 V
